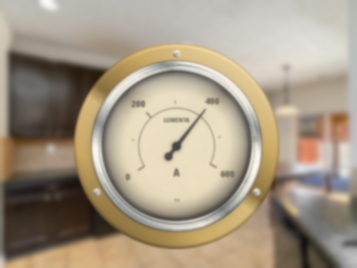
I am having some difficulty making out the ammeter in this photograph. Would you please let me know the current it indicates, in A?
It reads 400 A
